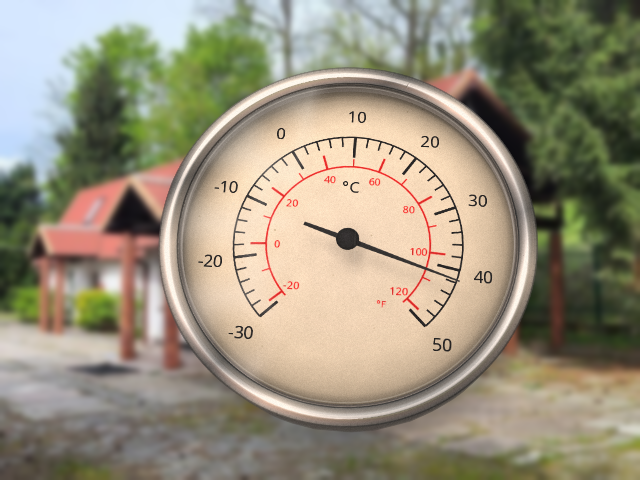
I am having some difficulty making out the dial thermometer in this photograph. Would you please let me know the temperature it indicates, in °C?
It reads 42 °C
